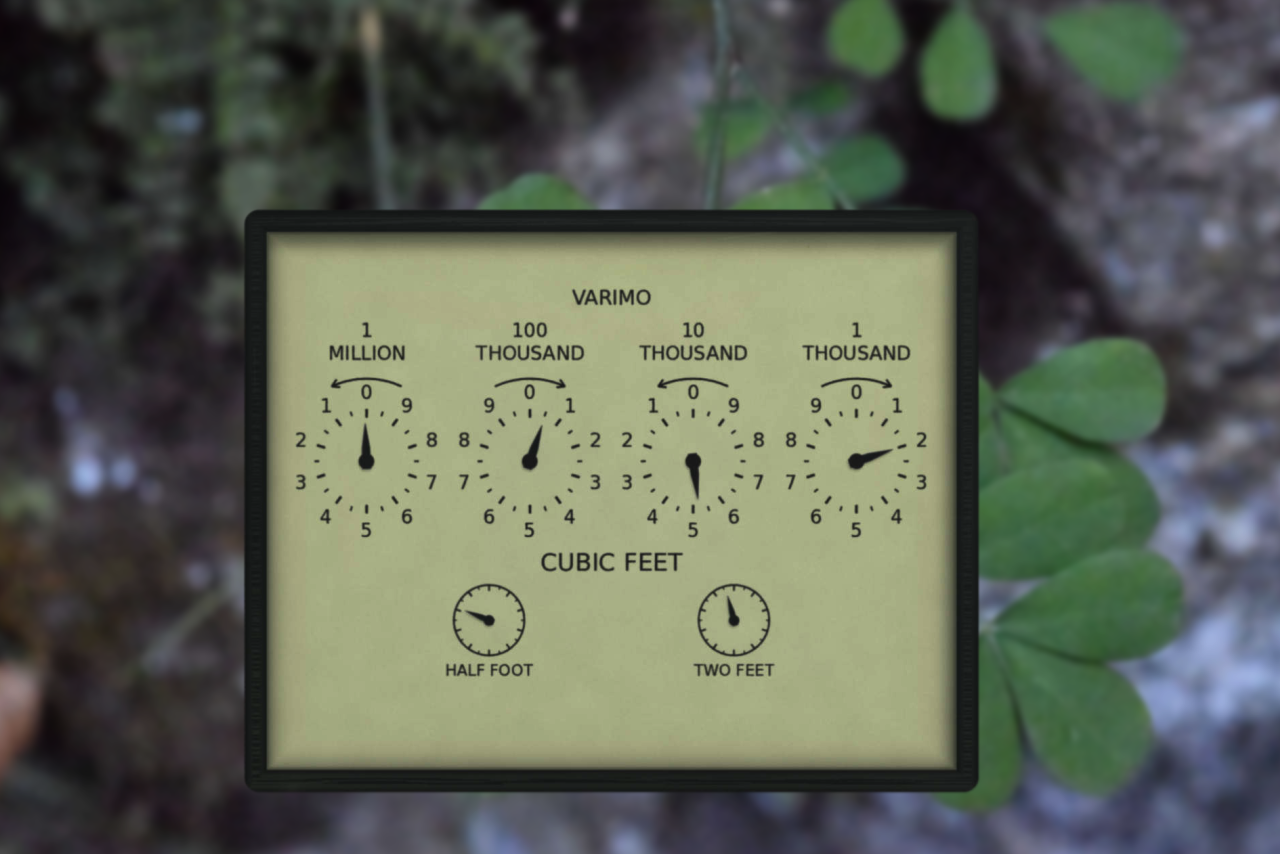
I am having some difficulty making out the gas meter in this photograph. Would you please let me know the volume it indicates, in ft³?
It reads 5200 ft³
